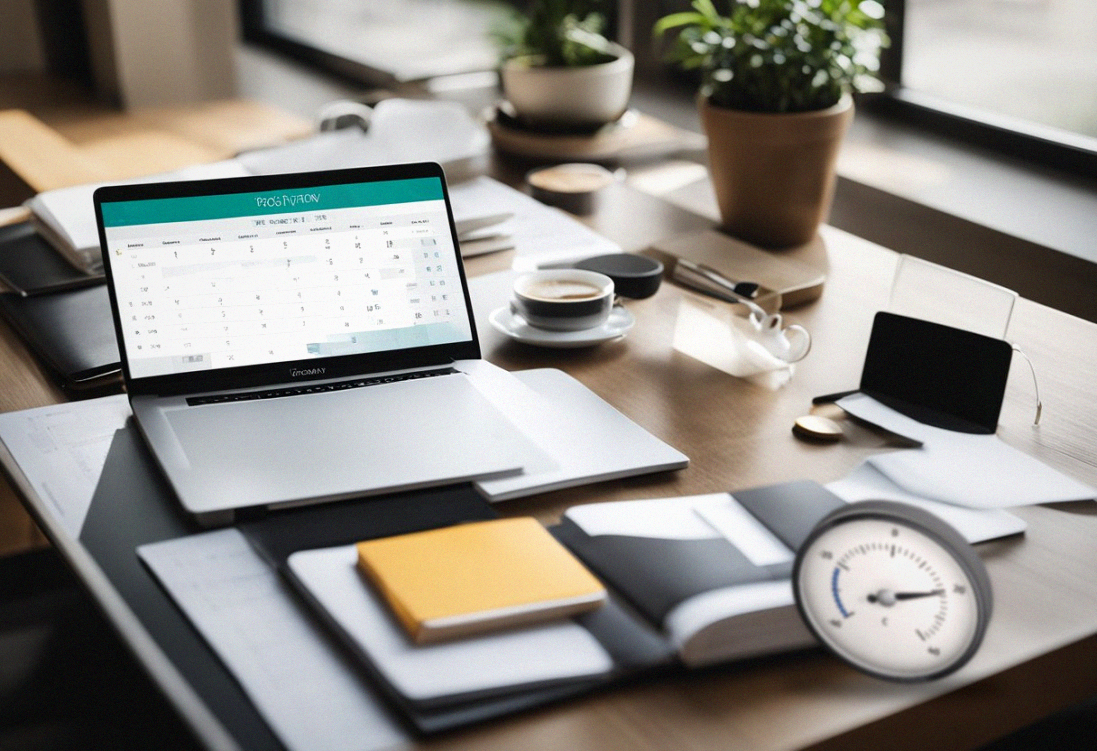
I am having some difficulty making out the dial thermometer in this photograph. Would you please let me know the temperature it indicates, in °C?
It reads 20 °C
